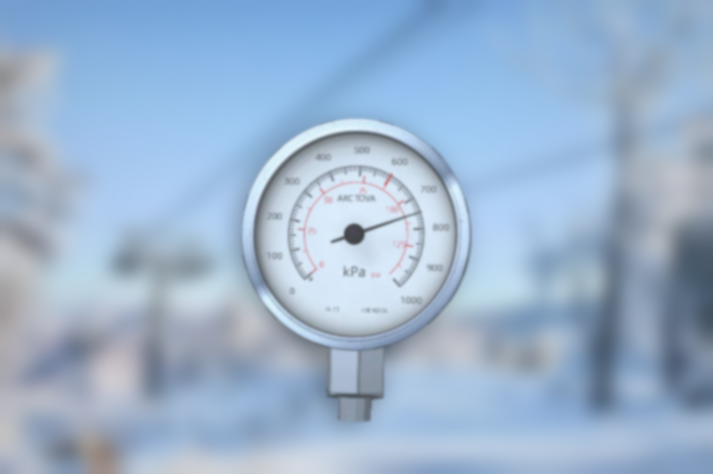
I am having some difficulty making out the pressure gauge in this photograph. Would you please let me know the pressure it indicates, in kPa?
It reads 750 kPa
